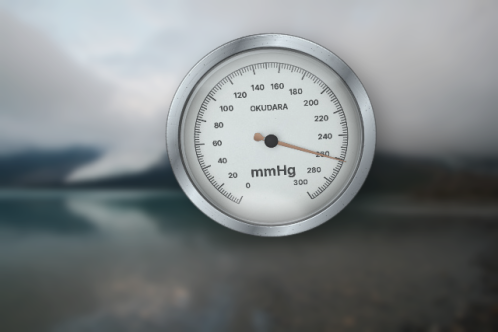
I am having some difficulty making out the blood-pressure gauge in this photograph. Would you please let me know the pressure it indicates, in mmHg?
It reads 260 mmHg
